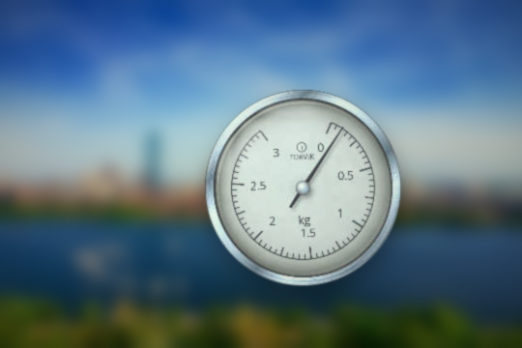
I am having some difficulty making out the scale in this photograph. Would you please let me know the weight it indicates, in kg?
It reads 0.1 kg
